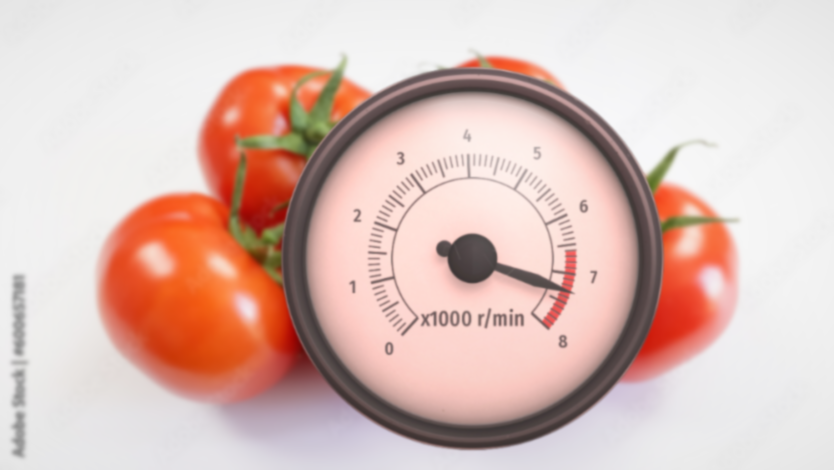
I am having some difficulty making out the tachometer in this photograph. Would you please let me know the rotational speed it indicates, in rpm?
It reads 7300 rpm
